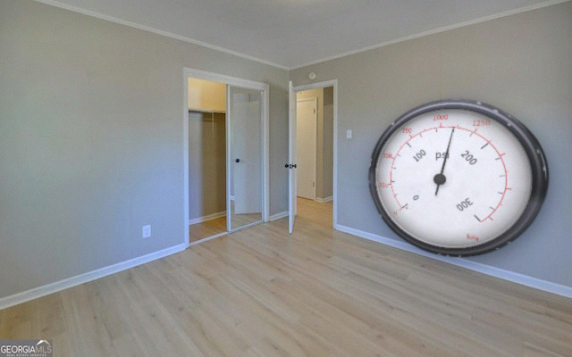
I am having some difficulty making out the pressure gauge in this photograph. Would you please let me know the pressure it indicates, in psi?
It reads 160 psi
